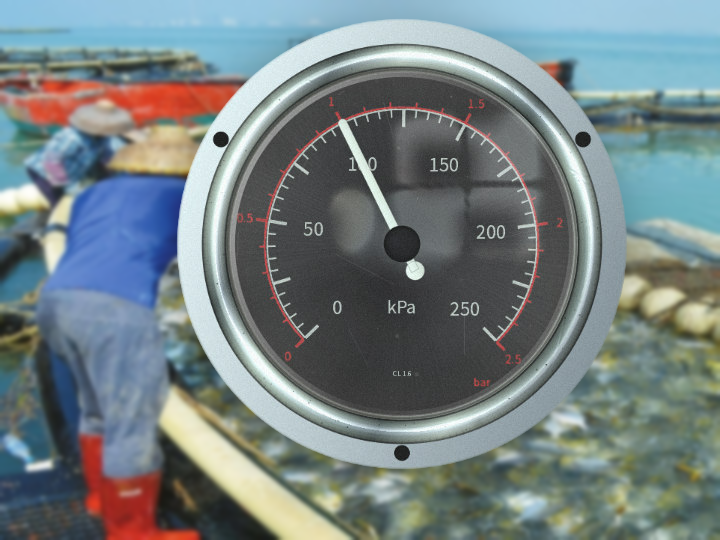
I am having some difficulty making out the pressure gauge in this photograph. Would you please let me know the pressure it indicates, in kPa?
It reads 100 kPa
